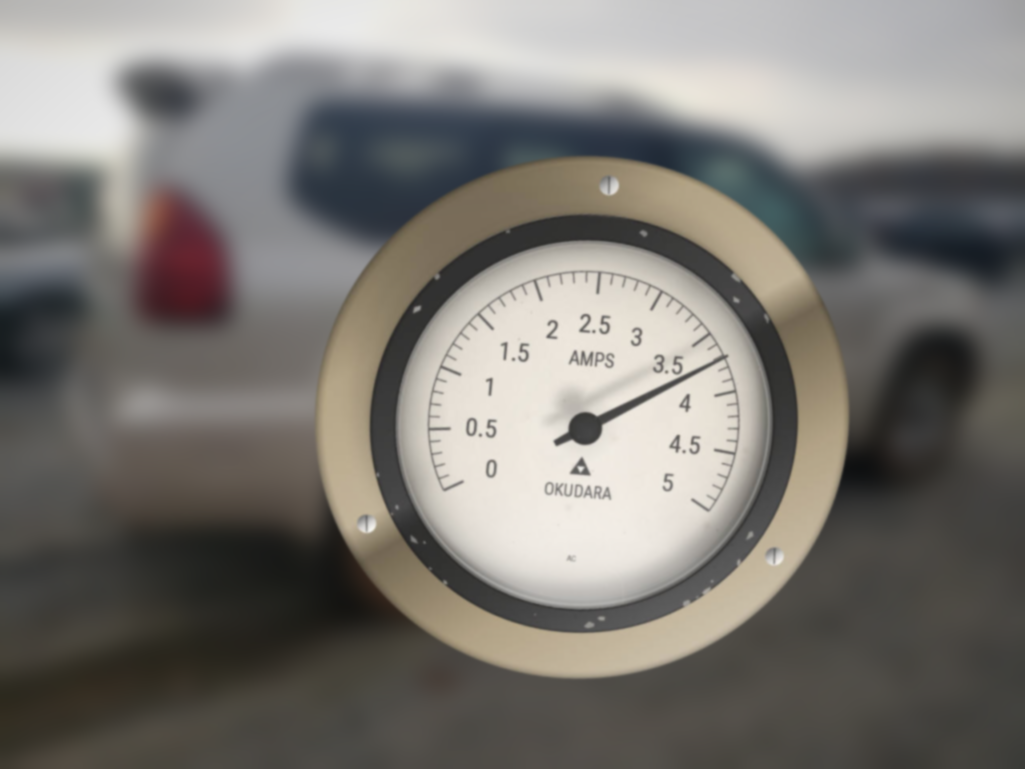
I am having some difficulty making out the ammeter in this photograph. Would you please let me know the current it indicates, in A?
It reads 3.7 A
